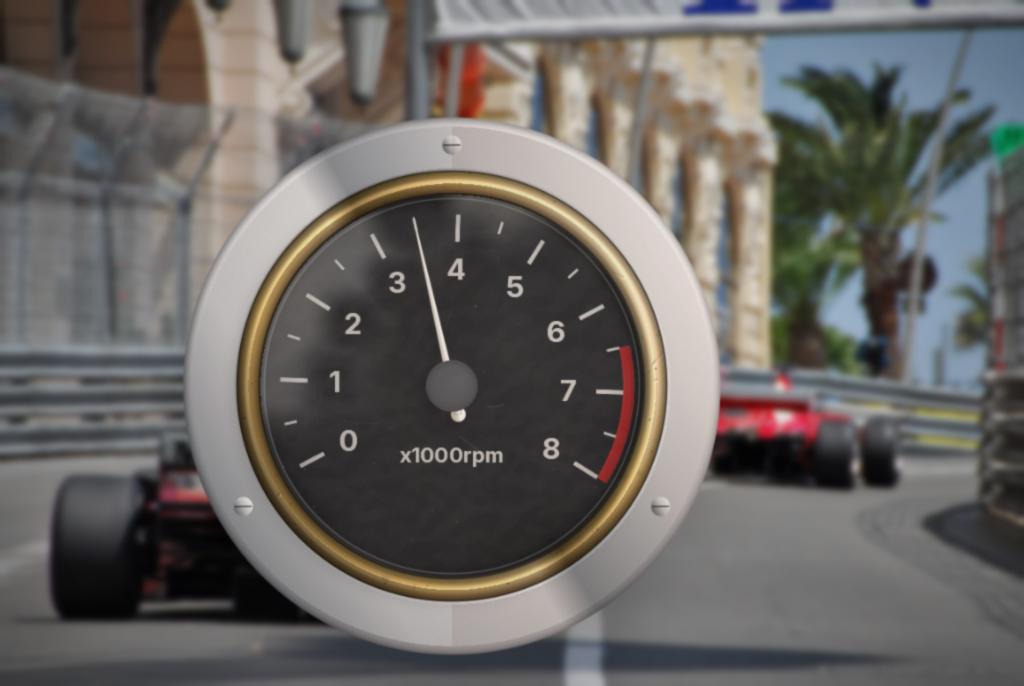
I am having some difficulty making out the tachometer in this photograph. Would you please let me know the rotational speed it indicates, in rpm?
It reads 3500 rpm
